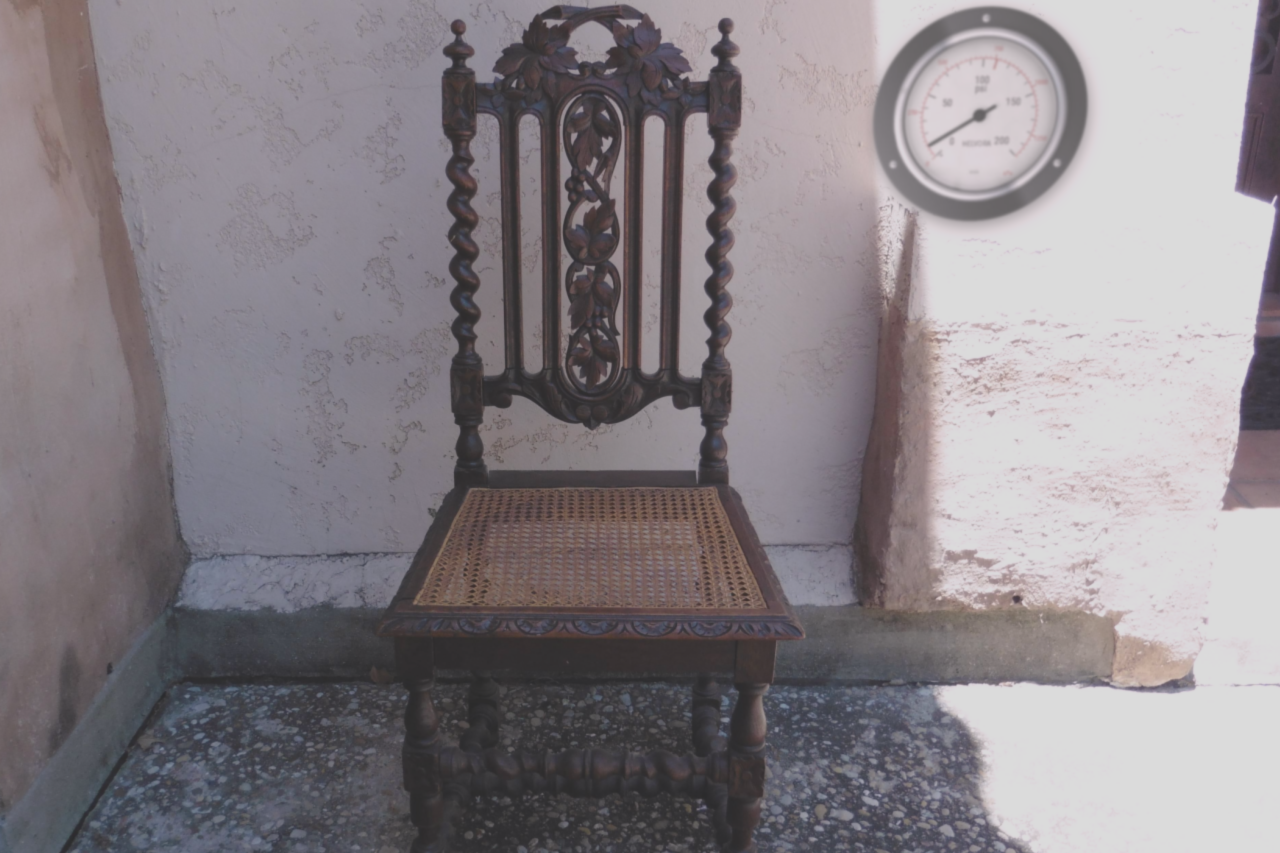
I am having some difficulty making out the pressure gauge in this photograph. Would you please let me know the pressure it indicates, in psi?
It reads 10 psi
